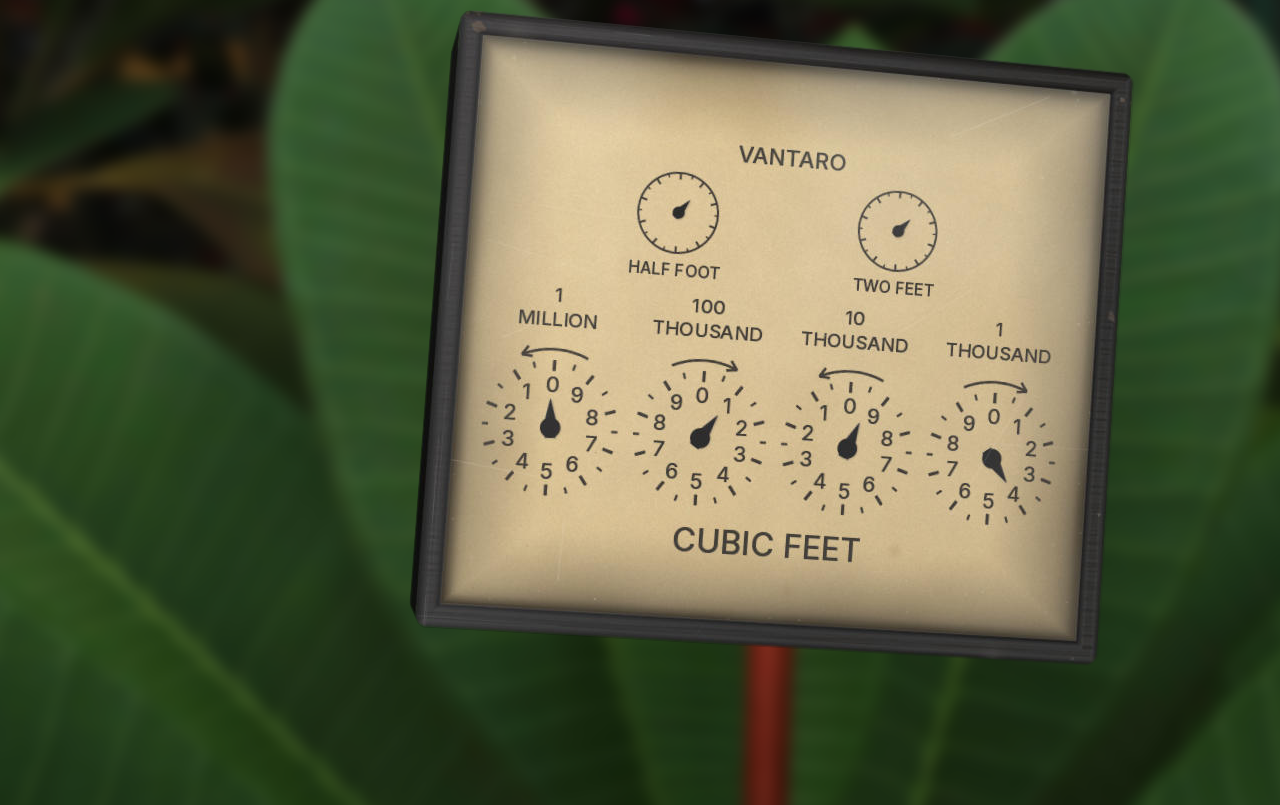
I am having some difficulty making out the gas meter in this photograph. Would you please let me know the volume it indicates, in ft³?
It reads 9400 ft³
